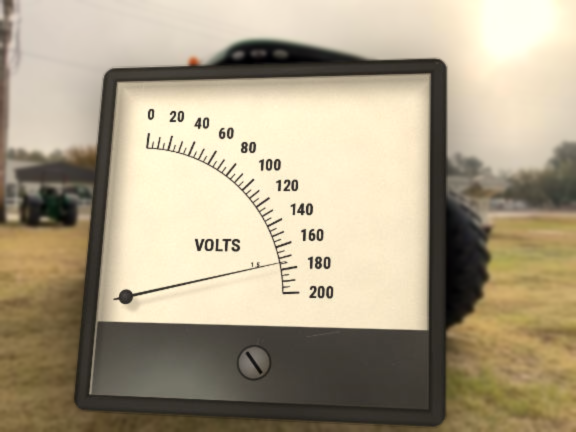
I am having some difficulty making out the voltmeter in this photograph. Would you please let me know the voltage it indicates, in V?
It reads 175 V
